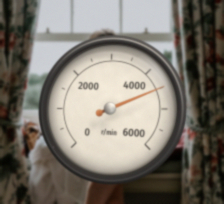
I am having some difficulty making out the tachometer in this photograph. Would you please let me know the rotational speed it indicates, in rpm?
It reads 4500 rpm
